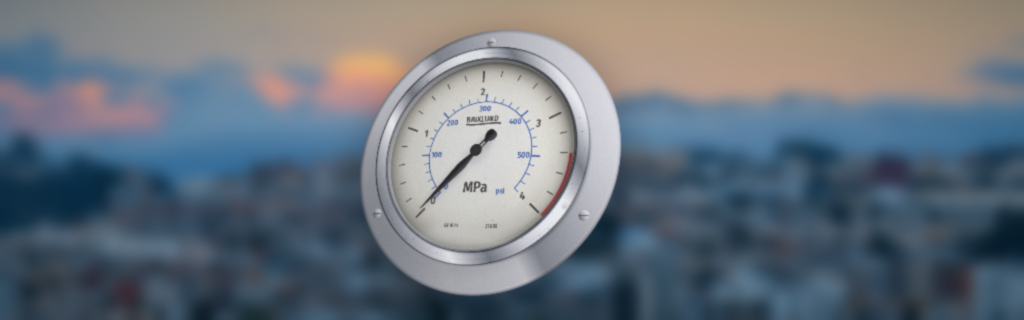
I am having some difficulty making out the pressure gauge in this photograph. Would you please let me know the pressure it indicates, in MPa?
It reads 0 MPa
